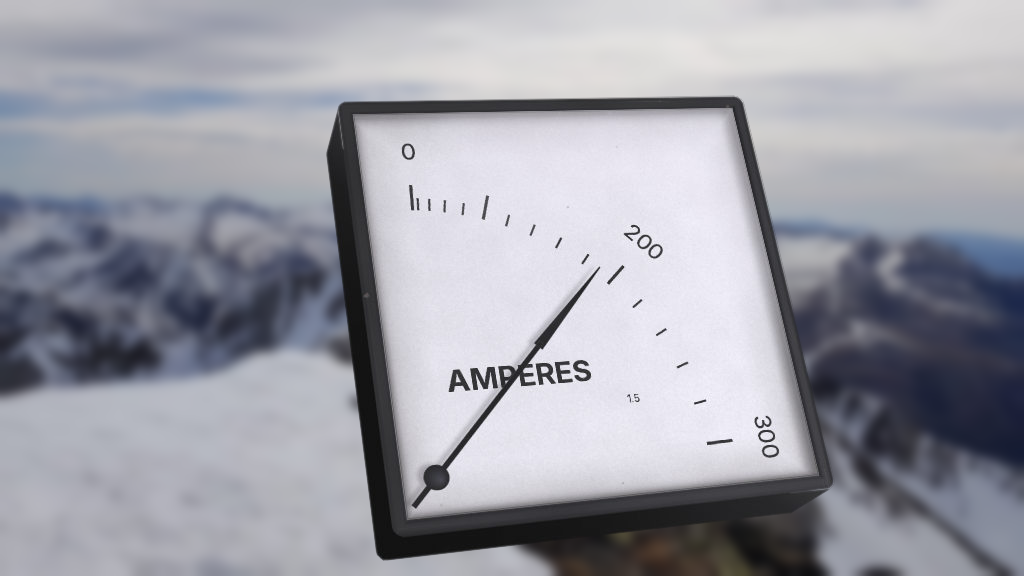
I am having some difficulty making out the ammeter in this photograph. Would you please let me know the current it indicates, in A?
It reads 190 A
